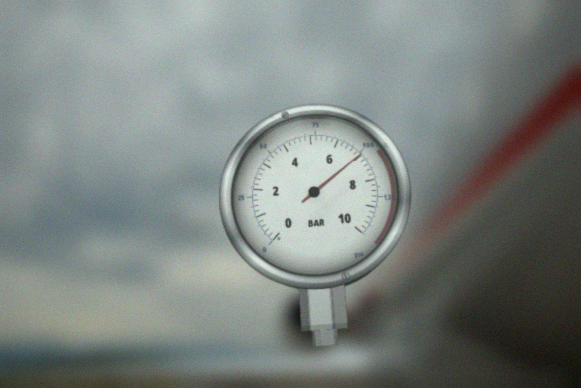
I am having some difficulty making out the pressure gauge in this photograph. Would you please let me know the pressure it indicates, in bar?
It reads 7 bar
